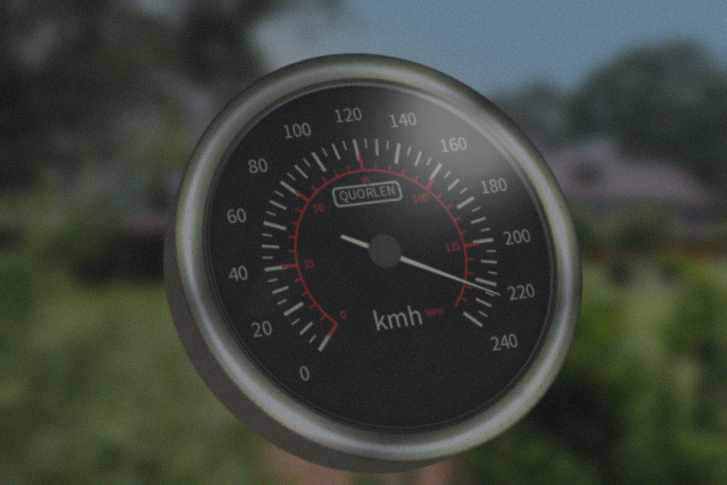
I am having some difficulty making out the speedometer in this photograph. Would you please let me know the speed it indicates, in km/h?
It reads 225 km/h
